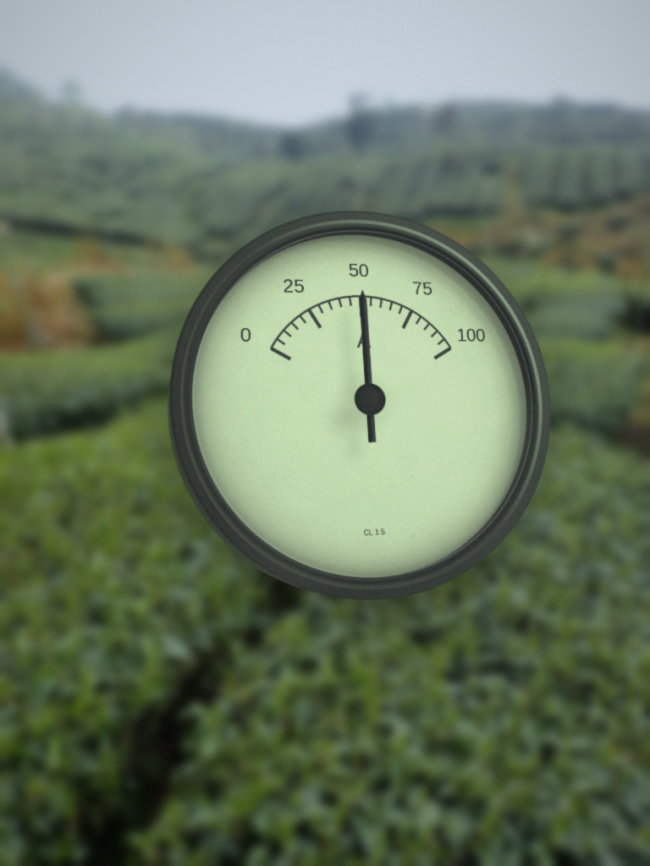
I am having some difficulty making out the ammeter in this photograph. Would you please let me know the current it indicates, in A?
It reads 50 A
